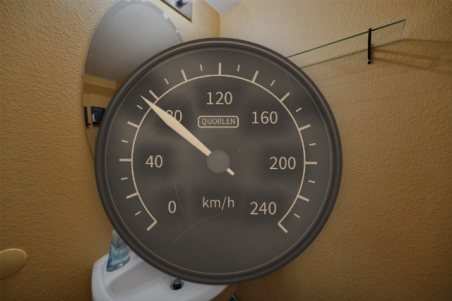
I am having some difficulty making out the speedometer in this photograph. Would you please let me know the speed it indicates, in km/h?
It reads 75 km/h
